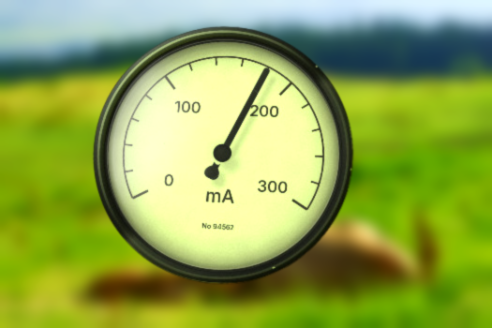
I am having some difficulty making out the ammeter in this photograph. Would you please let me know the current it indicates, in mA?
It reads 180 mA
